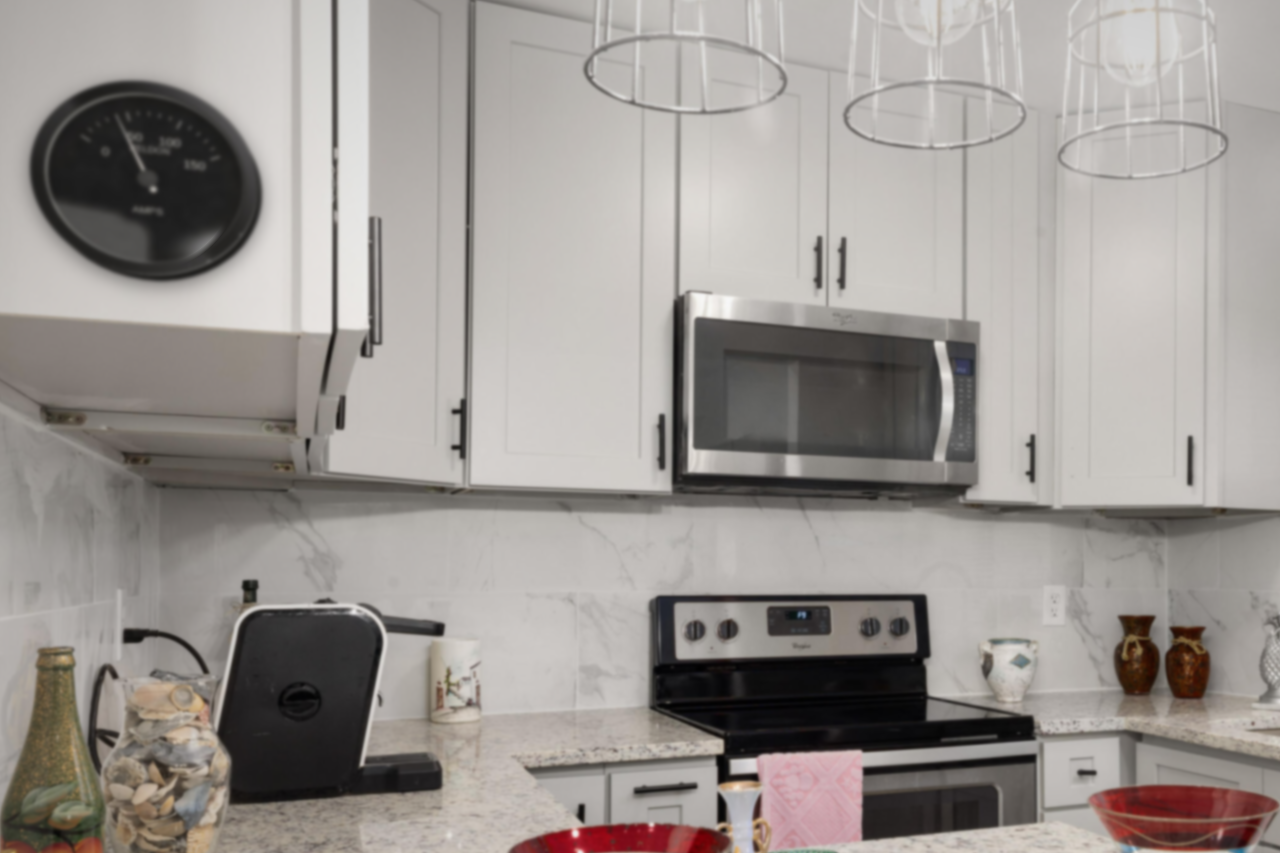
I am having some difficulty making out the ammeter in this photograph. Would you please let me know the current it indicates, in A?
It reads 40 A
